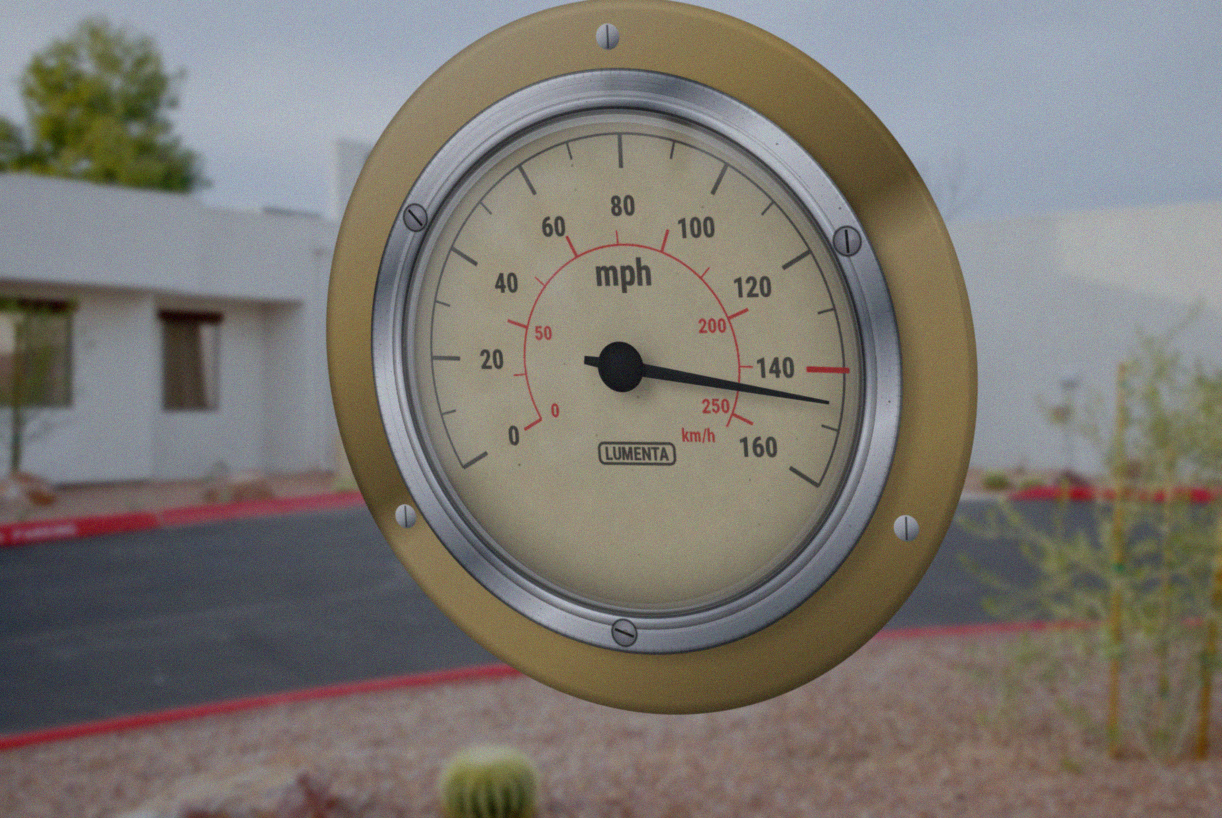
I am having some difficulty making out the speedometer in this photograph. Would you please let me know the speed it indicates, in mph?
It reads 145 mph
